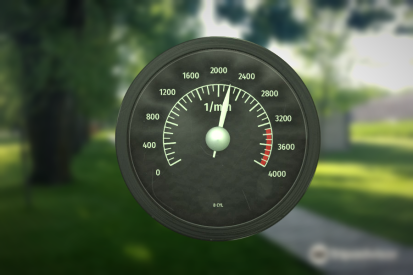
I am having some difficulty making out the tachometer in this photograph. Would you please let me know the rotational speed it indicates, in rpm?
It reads 2200 rpm
